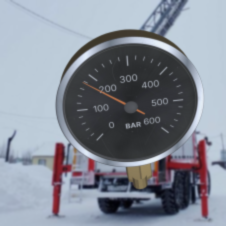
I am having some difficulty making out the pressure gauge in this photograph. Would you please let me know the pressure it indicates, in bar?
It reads 180 bar
